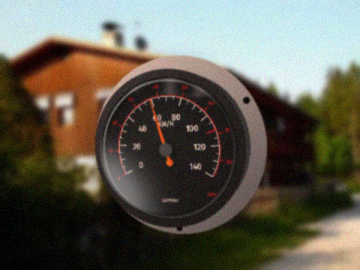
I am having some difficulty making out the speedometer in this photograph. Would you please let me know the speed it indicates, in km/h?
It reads 60 km/h
